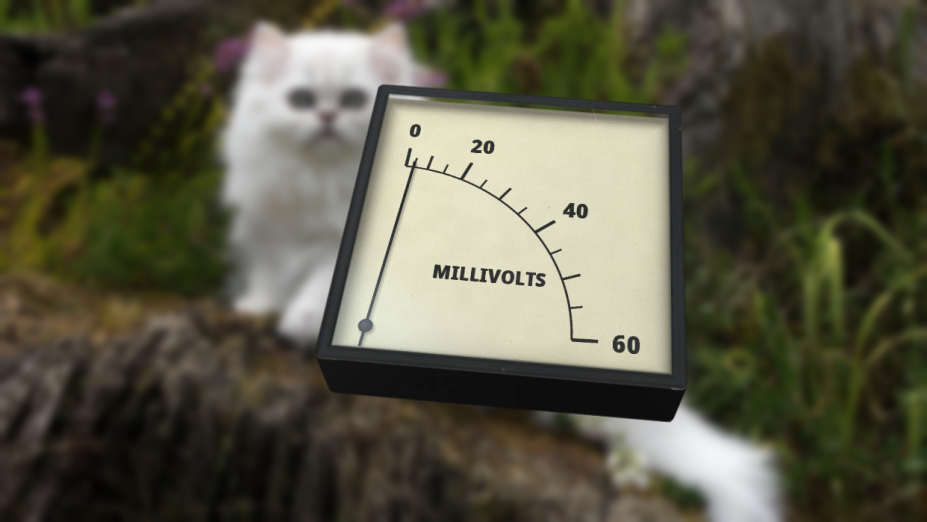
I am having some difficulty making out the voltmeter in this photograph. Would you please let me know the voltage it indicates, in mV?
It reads 5 mV
